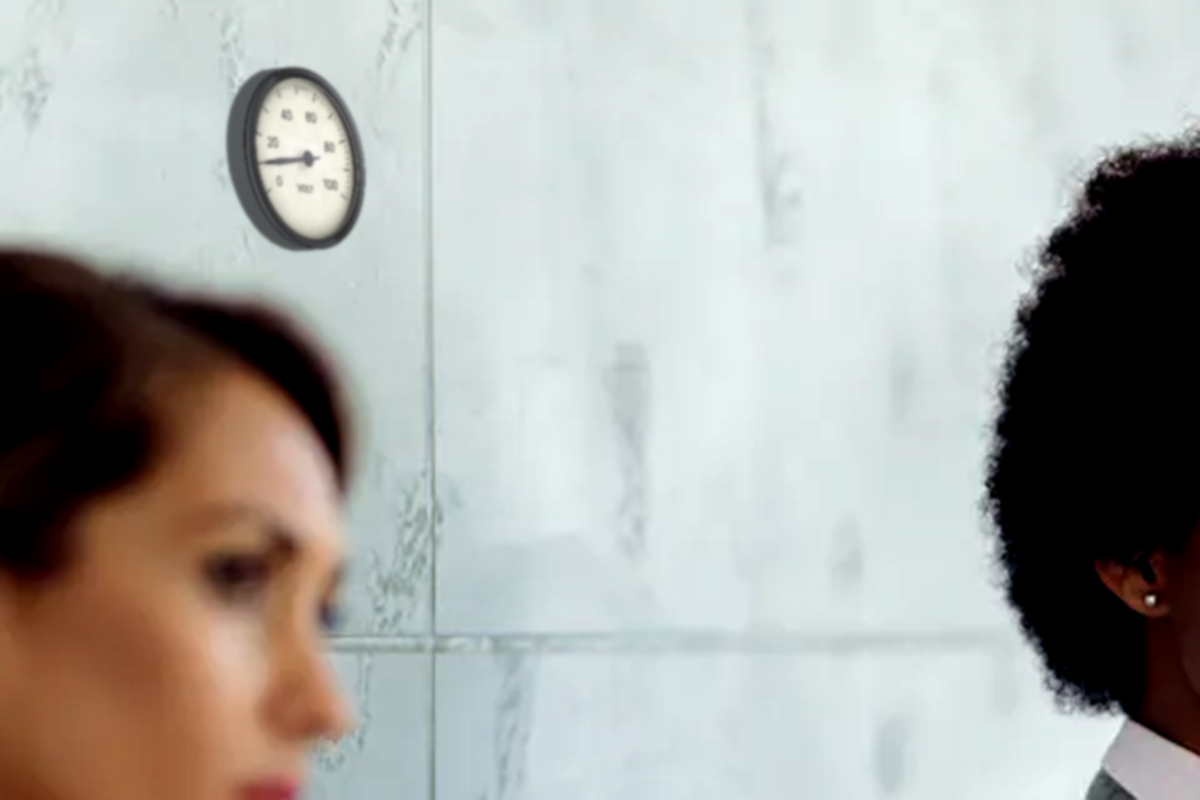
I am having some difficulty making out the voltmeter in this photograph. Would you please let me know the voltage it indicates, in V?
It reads 10 V
